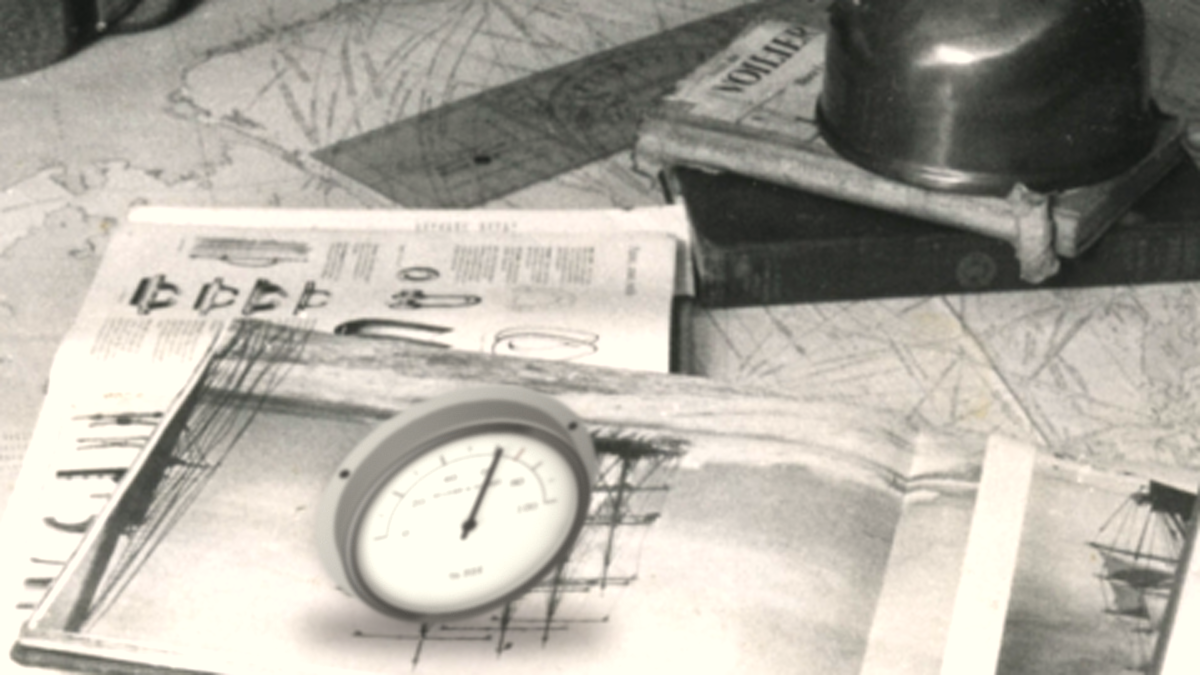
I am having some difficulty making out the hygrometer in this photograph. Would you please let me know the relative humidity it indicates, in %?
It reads 60 %
